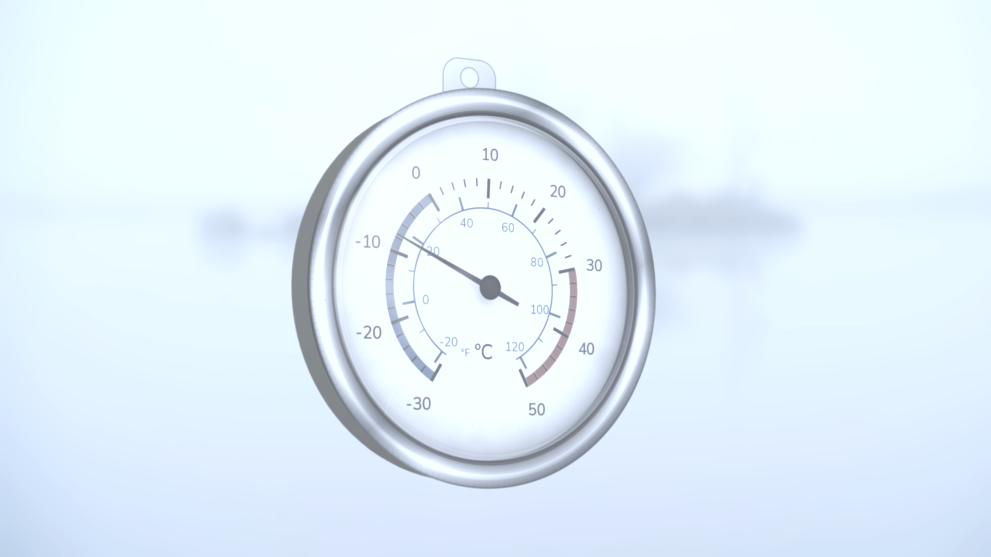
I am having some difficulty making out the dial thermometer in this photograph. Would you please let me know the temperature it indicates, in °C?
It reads -8 °C
